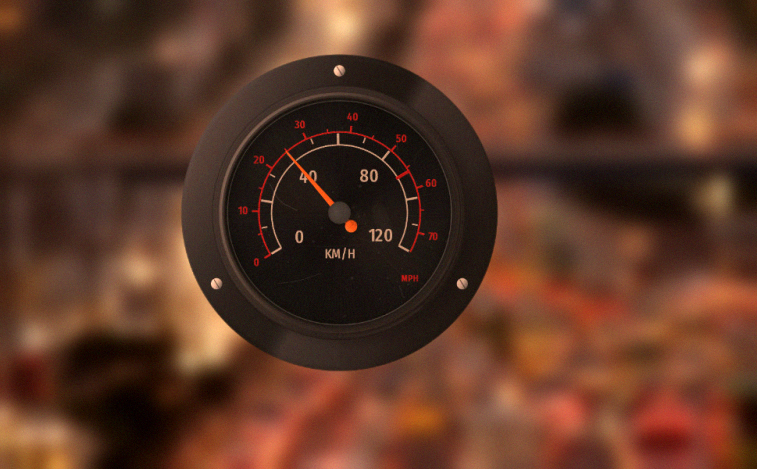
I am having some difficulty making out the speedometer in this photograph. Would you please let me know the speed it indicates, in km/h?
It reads 40 km/h
